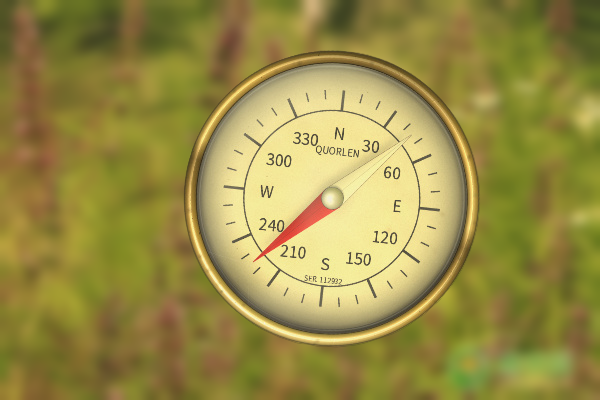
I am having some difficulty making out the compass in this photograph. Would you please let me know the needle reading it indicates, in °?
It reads 225 °
